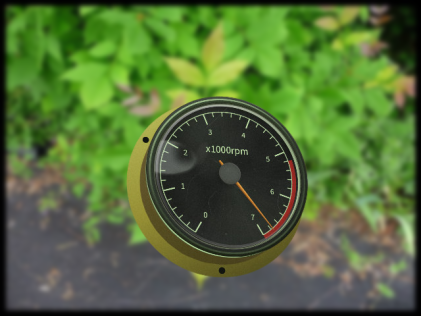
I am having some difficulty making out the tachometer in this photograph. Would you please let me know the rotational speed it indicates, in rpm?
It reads 6800 rpm
